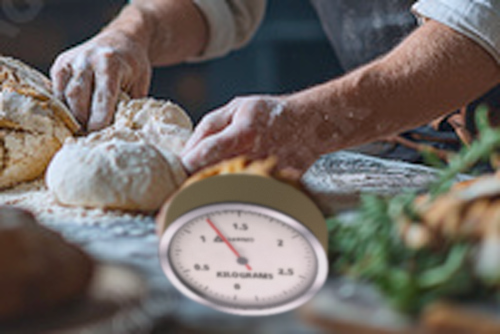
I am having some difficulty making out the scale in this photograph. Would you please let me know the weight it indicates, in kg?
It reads 1.25 kg
